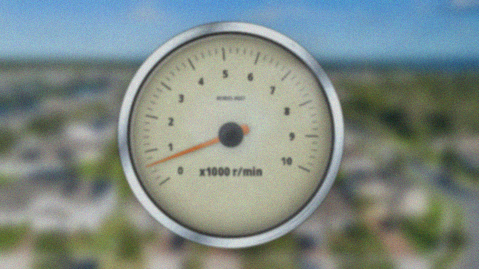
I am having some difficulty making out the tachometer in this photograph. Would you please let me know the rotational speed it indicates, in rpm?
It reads 600 rpm
